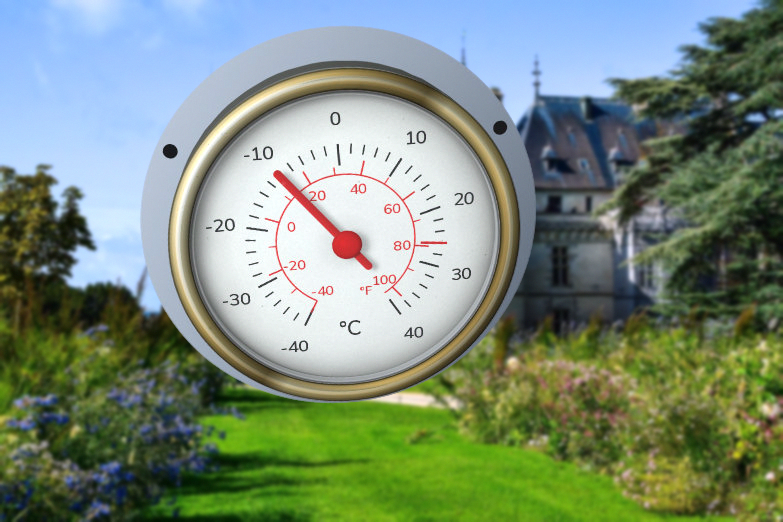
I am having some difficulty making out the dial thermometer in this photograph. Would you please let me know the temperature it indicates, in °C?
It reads -10 °C
